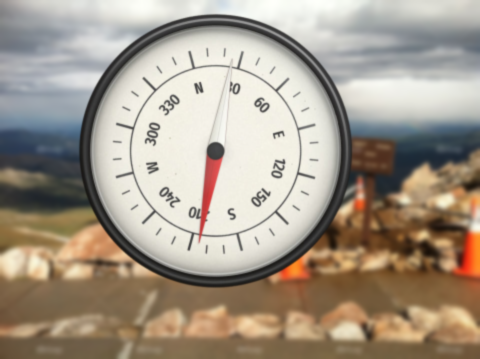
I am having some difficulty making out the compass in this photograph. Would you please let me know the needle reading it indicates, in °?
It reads 205 °
